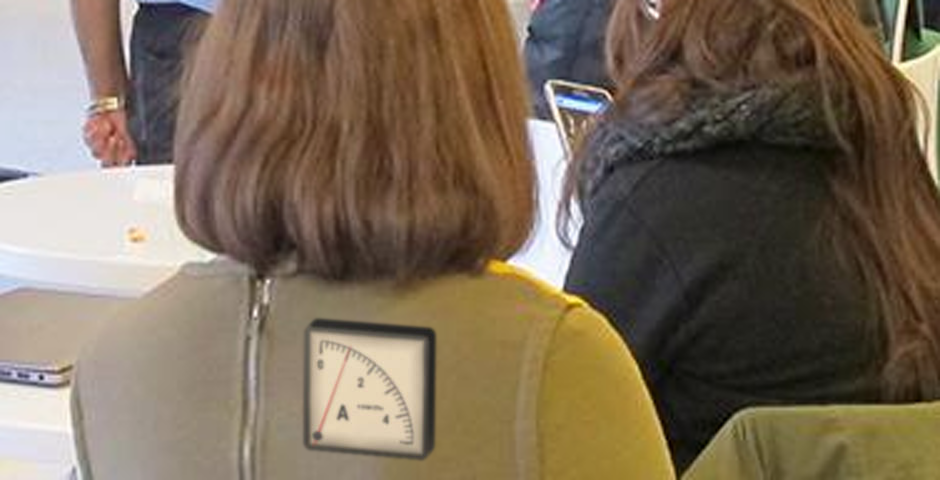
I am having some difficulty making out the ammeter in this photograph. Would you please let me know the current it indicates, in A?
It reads 1 A
